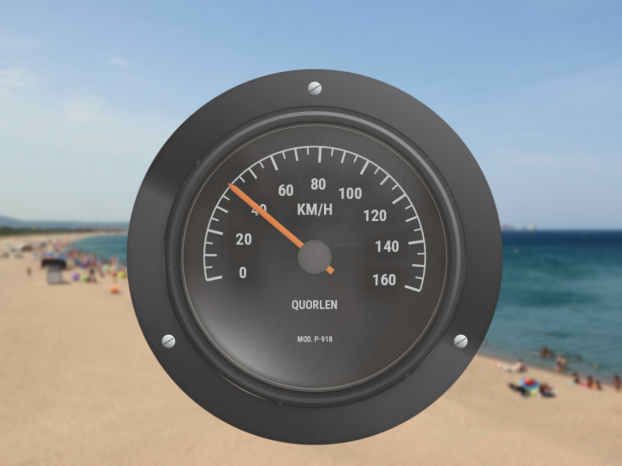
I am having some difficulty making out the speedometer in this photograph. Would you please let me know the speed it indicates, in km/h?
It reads 40 km/h
